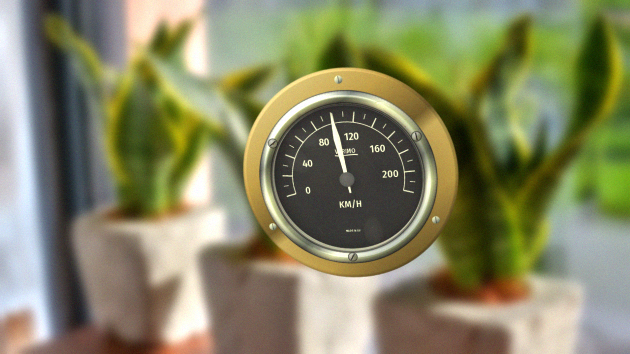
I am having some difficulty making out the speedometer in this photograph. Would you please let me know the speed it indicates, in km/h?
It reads 100 km/h
